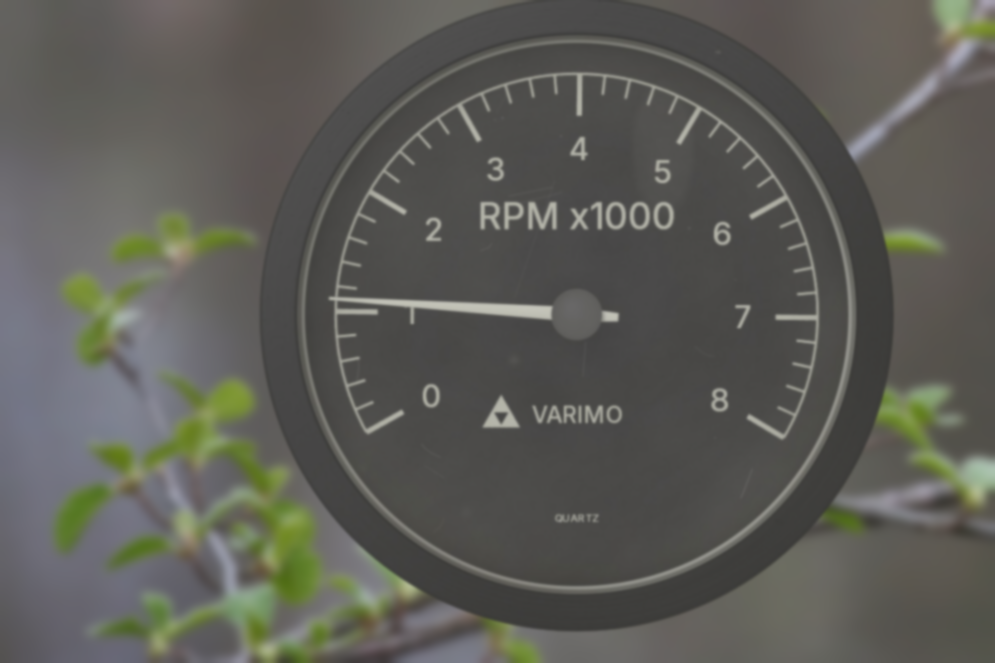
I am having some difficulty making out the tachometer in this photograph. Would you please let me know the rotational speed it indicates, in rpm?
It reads 1100 rpm
